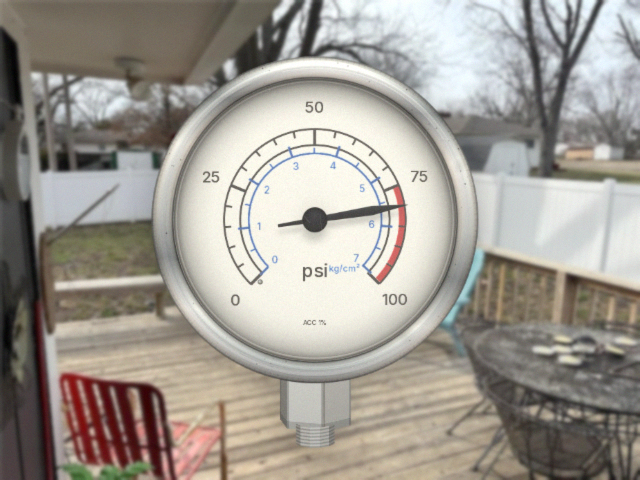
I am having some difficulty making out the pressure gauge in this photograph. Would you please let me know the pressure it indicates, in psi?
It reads 80 psi
